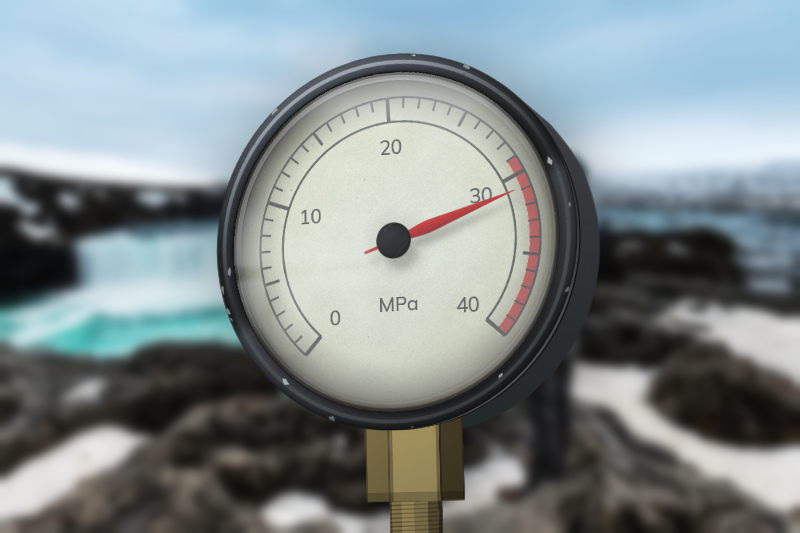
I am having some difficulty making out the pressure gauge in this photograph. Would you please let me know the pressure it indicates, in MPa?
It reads 31 MPa
